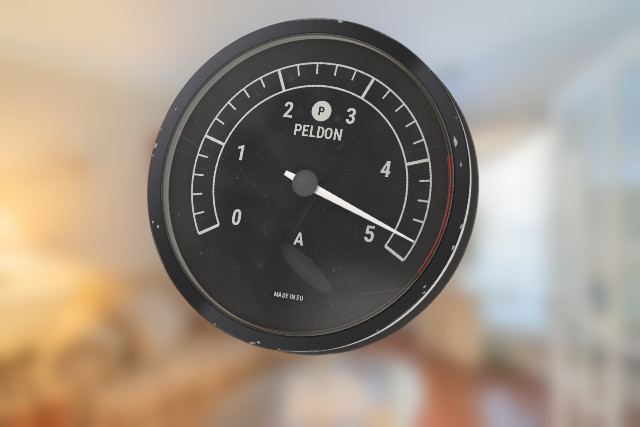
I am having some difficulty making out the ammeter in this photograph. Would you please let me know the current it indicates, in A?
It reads 4.8 A
